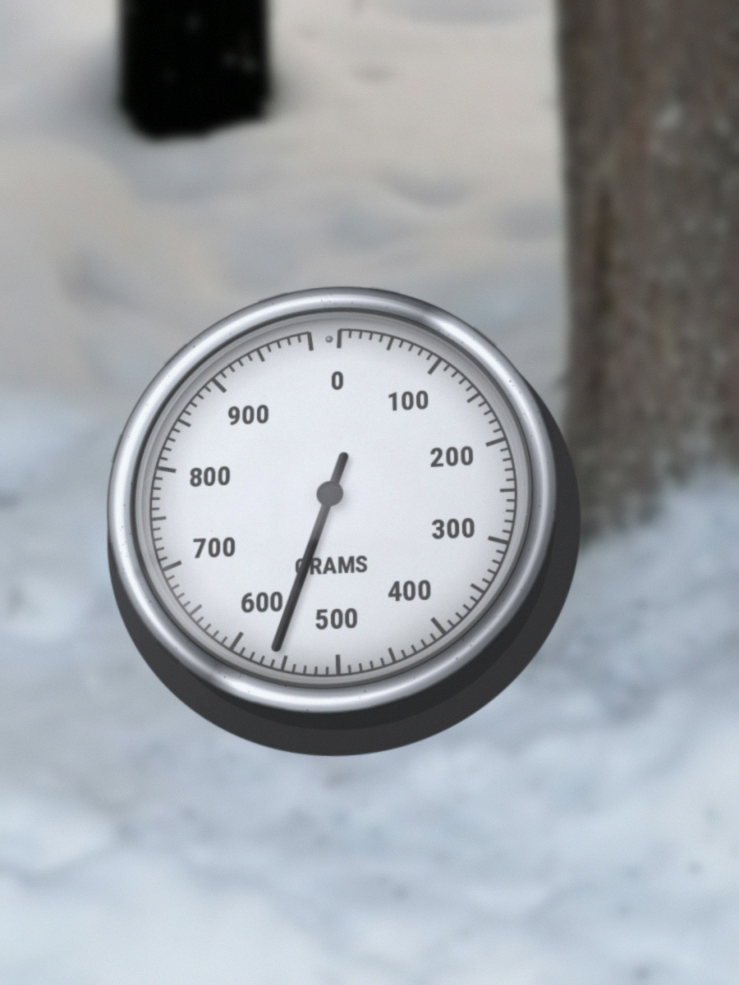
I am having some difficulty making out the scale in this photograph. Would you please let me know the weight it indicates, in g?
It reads 560 g
